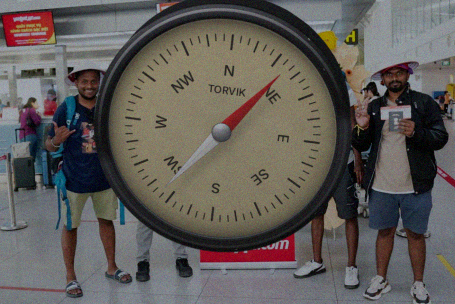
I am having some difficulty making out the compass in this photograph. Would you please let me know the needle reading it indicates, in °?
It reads 37.5 °
